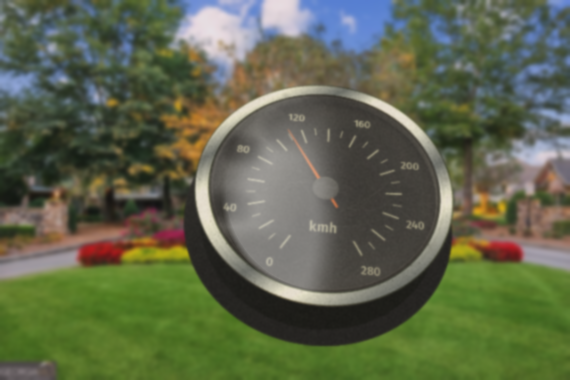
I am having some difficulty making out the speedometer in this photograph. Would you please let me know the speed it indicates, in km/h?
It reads 110 km/h
